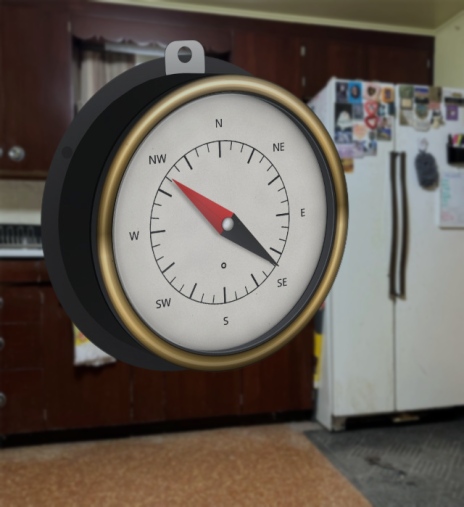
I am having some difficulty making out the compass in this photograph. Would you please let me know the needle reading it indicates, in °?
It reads 310 °
